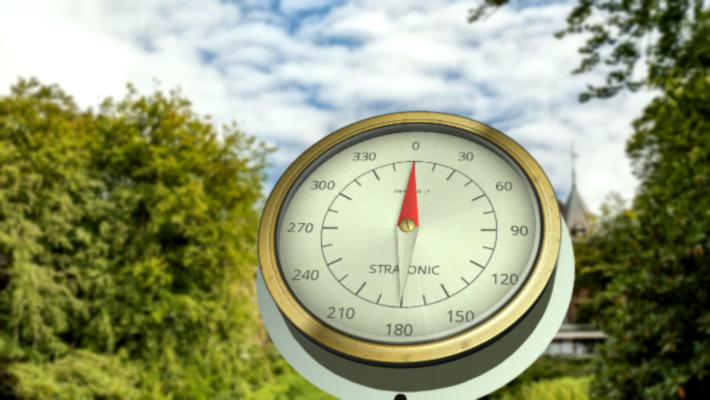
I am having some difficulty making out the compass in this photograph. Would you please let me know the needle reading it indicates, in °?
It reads 0 °
